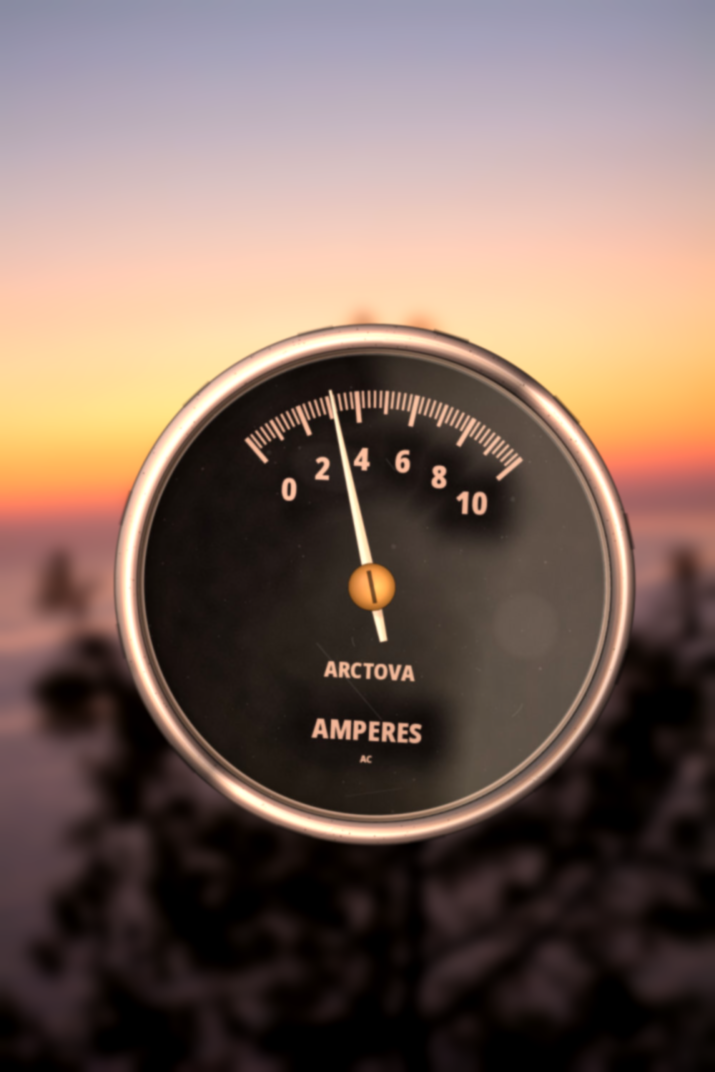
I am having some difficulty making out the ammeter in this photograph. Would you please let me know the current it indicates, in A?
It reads 3.2 A
